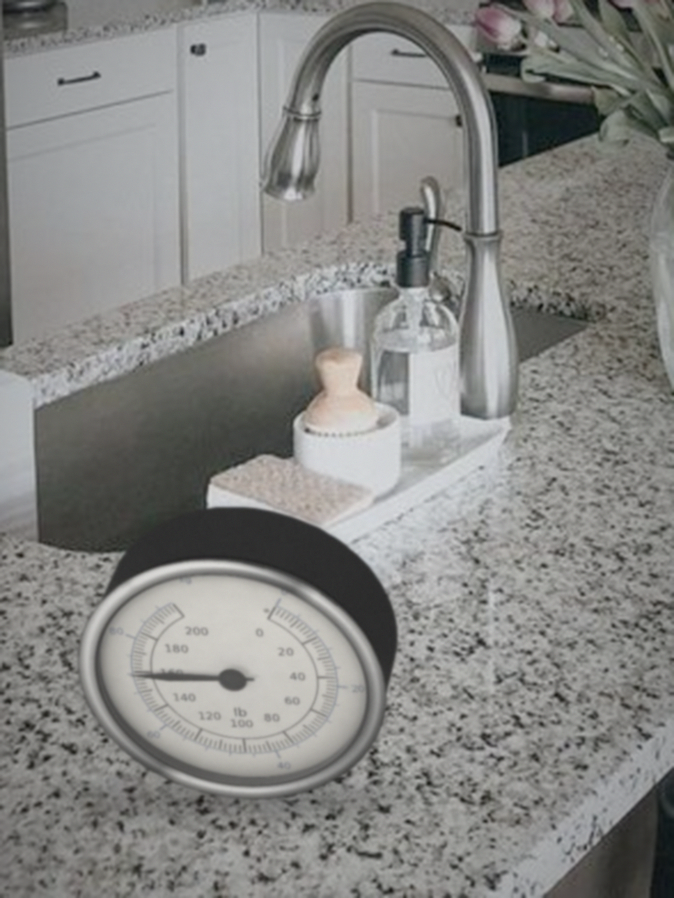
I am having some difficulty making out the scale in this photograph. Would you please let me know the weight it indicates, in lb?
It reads 160 lb
